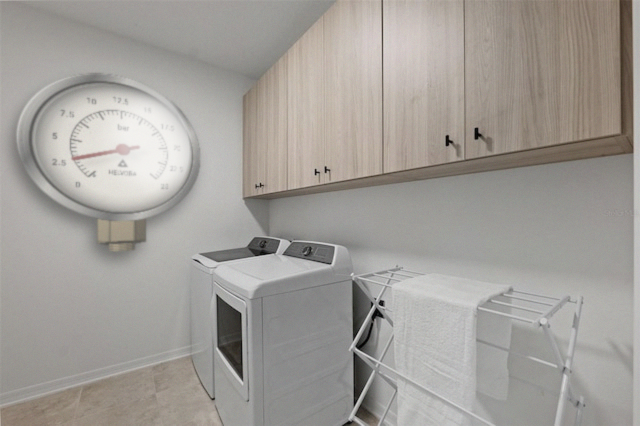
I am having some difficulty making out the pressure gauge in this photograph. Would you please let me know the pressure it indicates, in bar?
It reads 2.5 bar
